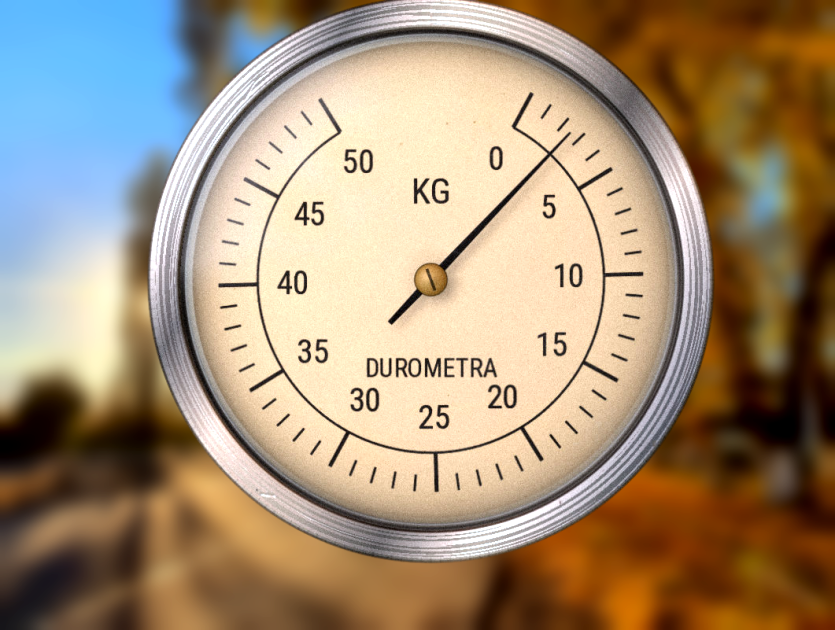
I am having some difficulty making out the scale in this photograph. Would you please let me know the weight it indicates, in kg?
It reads 2.5 kg
